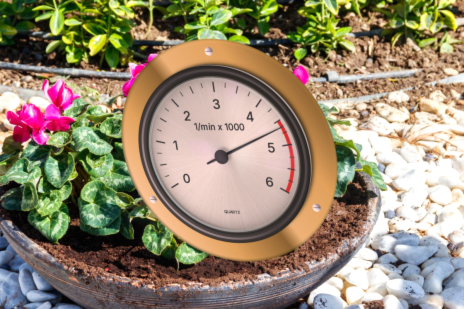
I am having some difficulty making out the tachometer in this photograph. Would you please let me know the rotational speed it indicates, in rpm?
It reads 4625 rpm
